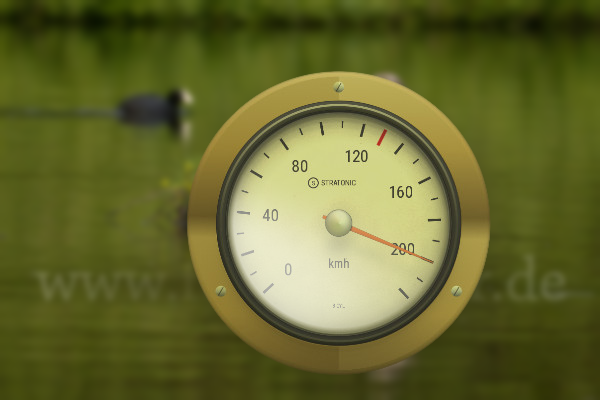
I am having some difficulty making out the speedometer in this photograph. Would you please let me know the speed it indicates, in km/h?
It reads 200 km/h
